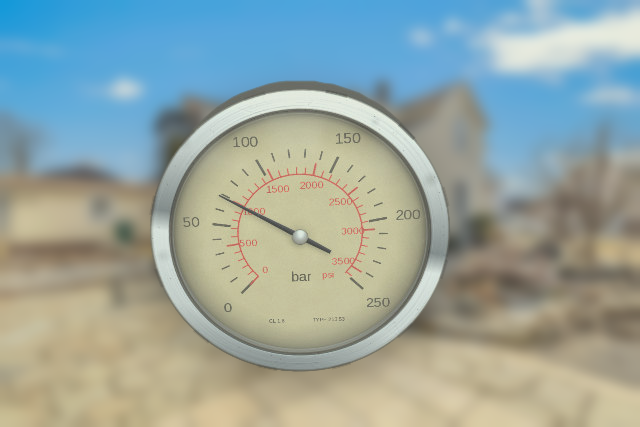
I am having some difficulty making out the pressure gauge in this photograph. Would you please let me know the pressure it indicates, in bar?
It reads 70 bar
